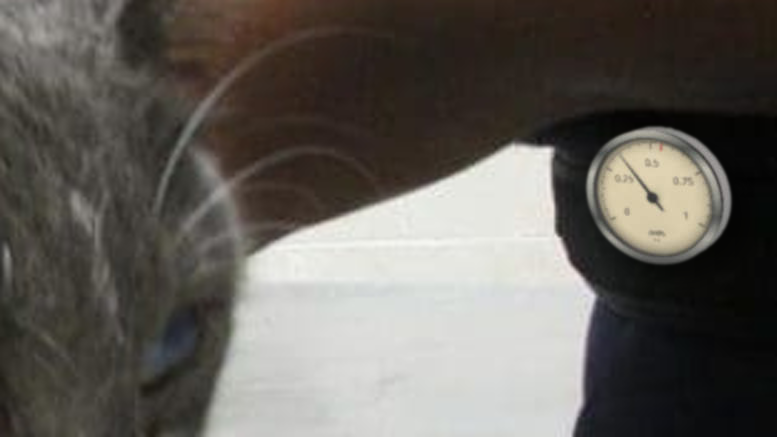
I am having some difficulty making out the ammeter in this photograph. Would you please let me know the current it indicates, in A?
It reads 0.35 A
